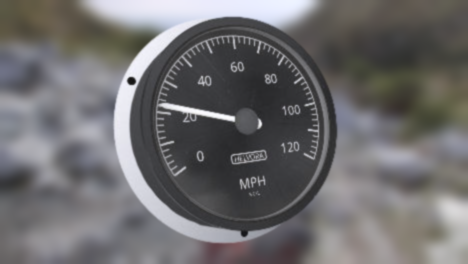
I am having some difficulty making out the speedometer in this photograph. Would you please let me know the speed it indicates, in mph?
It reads 22 mph
